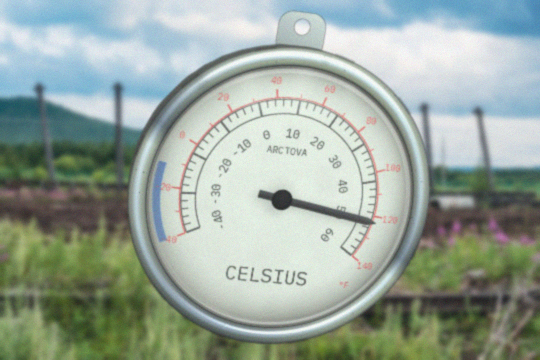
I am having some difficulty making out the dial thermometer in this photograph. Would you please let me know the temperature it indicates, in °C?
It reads 50 °C
